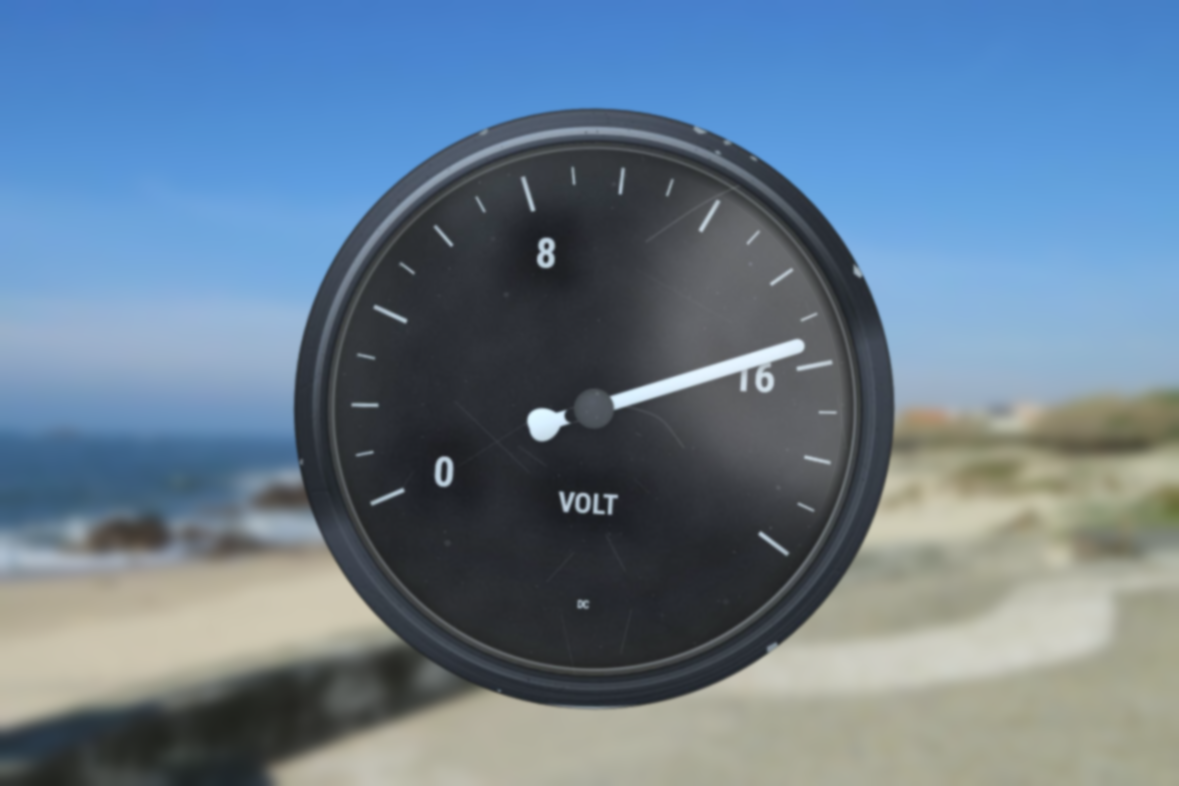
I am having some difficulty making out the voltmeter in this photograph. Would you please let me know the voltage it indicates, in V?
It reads 15.5 V
